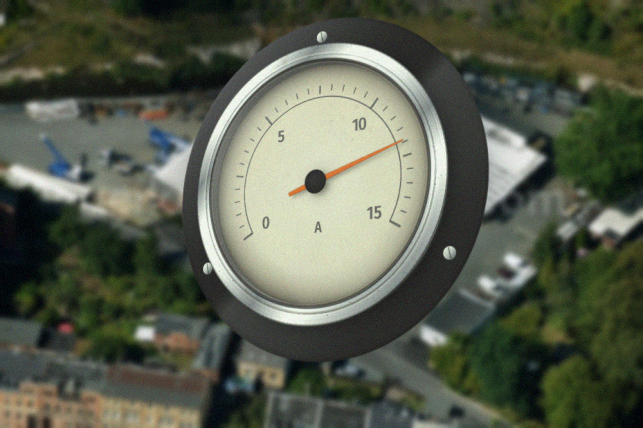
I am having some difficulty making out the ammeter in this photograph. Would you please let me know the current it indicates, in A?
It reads 12 A
